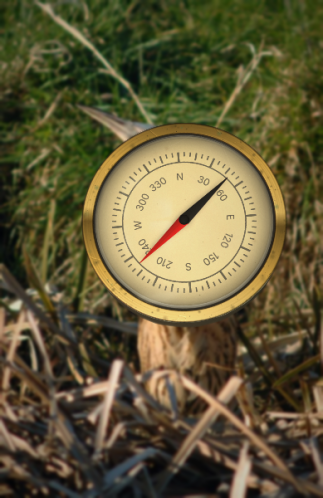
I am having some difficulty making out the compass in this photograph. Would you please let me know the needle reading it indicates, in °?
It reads 230 °
